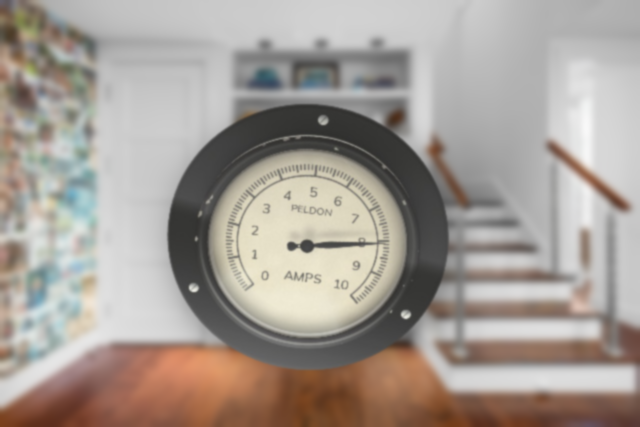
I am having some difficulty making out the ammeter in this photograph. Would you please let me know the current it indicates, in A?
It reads 8 A
